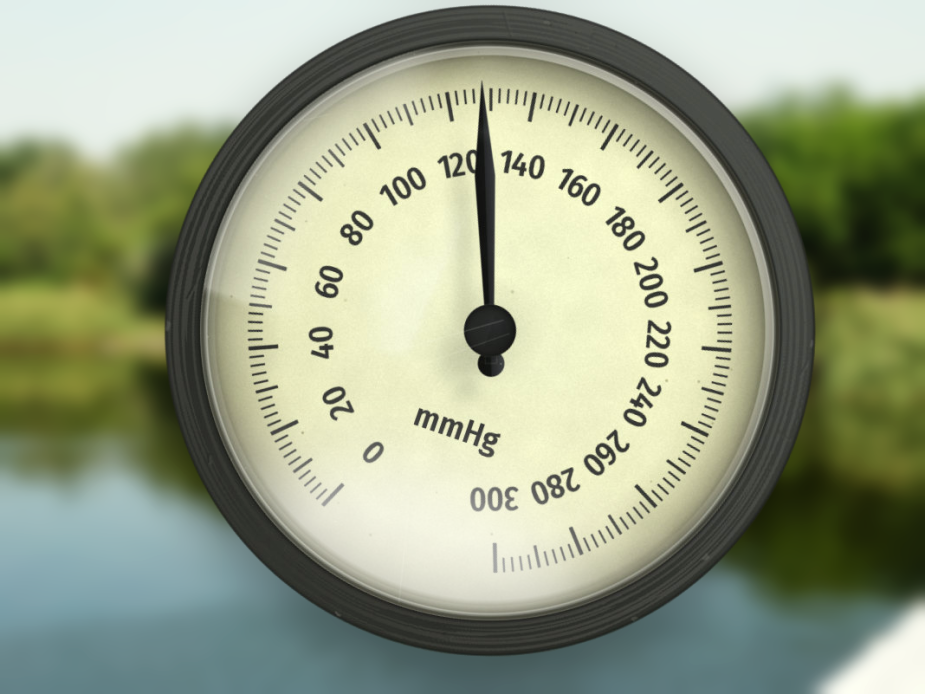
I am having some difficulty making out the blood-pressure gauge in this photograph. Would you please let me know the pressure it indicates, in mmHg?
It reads 128 mmHg
